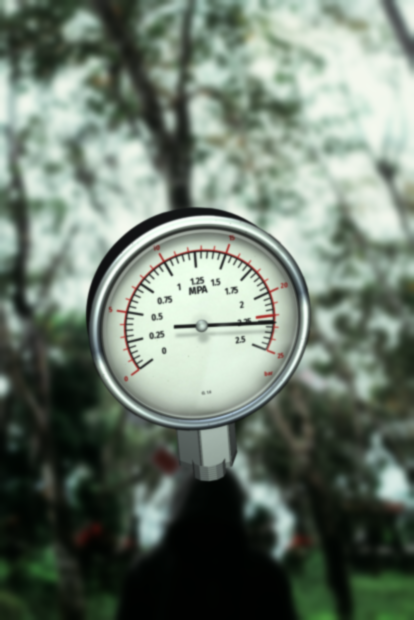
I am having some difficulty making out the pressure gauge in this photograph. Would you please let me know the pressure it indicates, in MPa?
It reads 2.25 MPa
